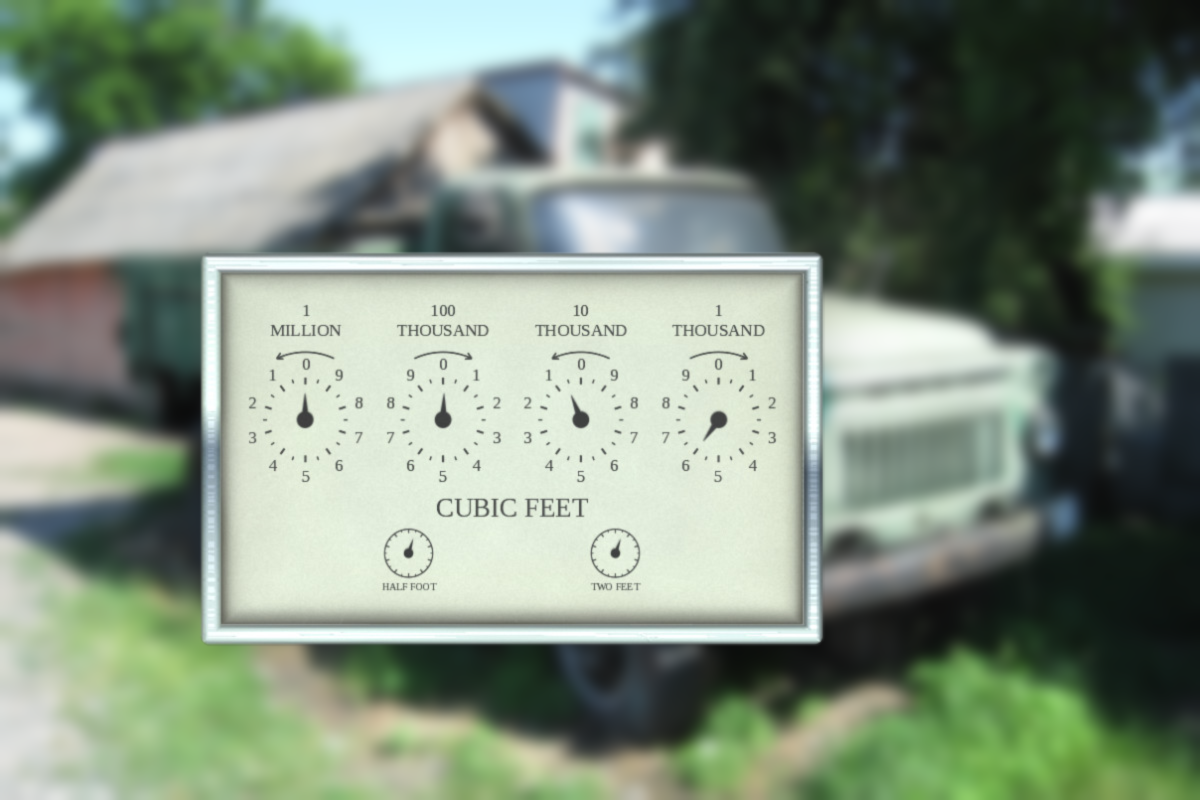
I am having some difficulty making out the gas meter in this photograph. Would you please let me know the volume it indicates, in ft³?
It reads 600 ft³
